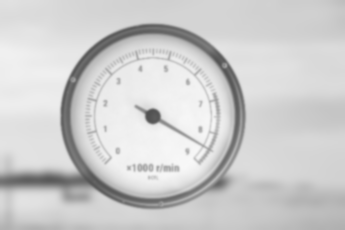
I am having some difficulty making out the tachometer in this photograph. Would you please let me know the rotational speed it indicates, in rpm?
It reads 8500 rpm
